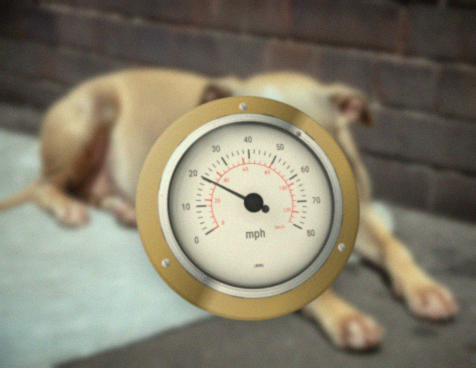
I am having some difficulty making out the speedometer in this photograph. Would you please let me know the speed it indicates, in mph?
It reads 20 mph
